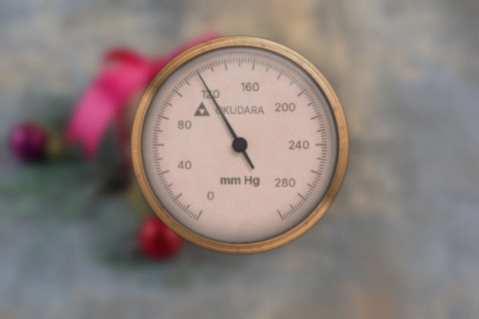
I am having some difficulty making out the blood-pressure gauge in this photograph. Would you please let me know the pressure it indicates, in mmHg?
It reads 120 mmHg
